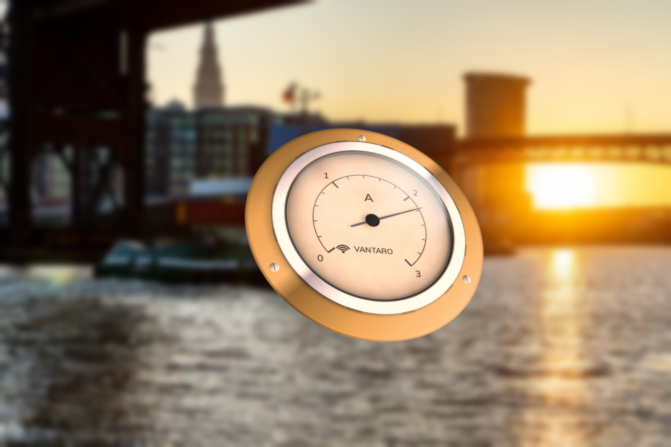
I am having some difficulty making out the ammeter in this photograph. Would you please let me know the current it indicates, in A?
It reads 2.2 A
